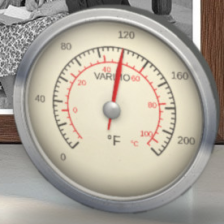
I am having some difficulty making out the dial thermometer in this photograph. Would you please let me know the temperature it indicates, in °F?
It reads 120 °F
